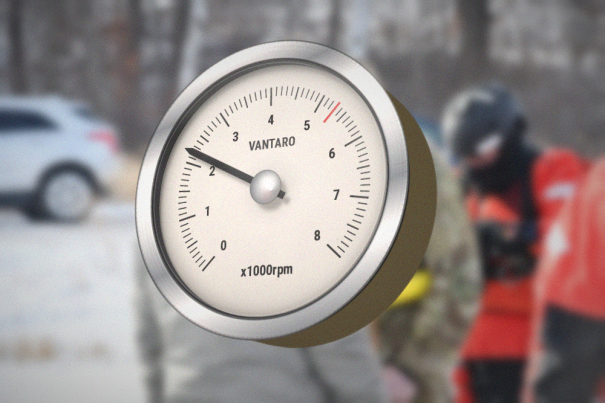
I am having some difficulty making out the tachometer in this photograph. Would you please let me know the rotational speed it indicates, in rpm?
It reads 2200 rpm
